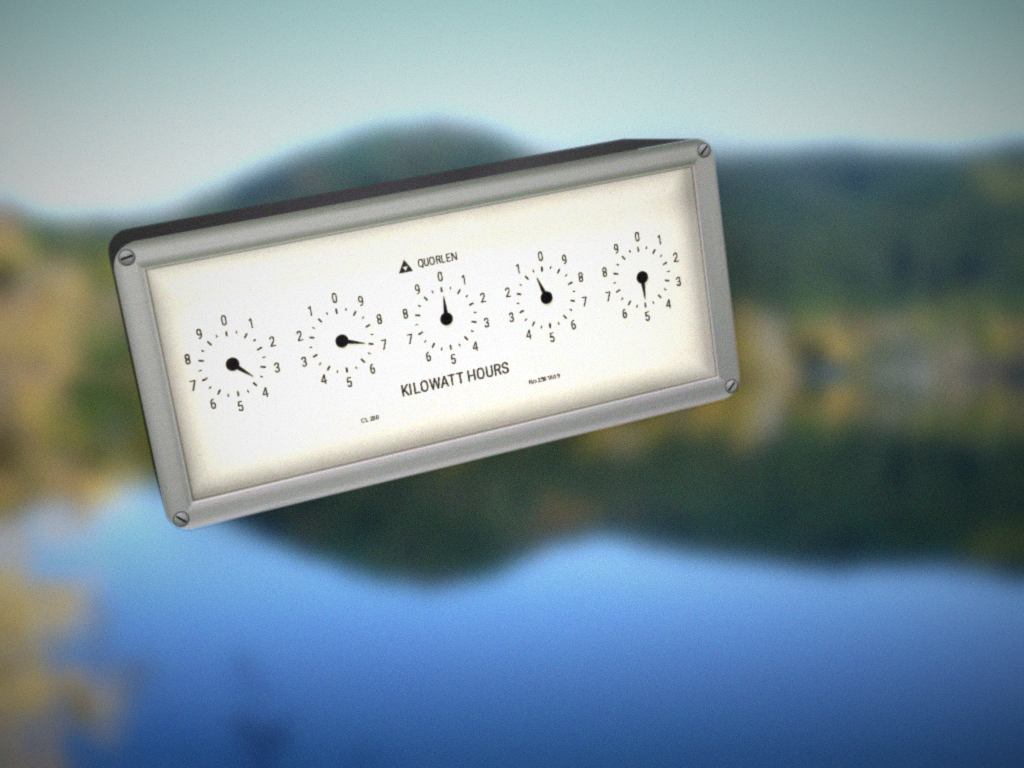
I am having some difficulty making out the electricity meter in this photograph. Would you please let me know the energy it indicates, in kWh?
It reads 37005 kWh
